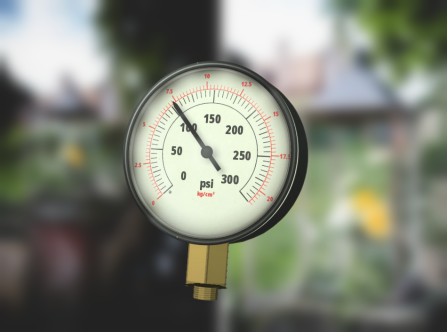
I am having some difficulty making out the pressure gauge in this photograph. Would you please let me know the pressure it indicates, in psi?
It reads 105 psi
